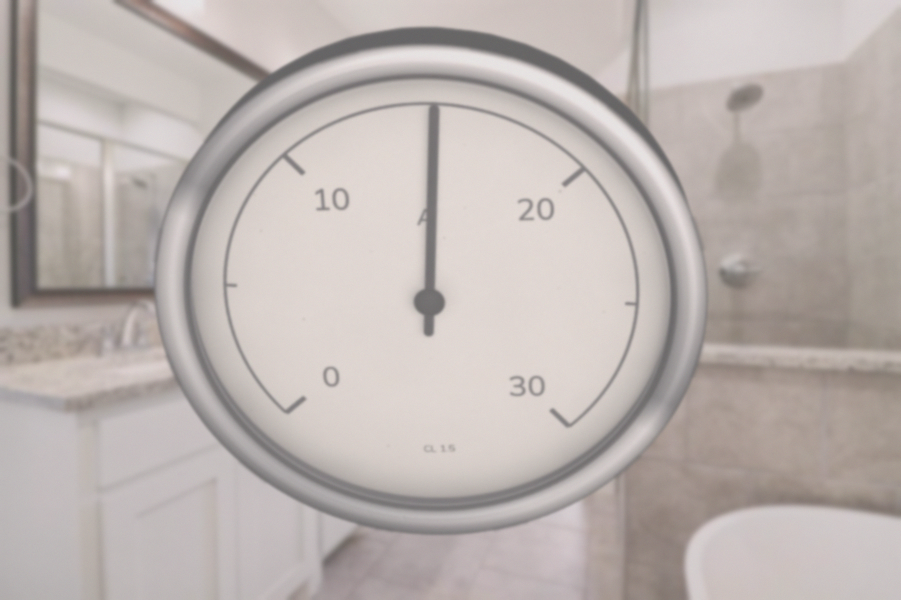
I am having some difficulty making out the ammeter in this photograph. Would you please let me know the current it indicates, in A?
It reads 15 A
